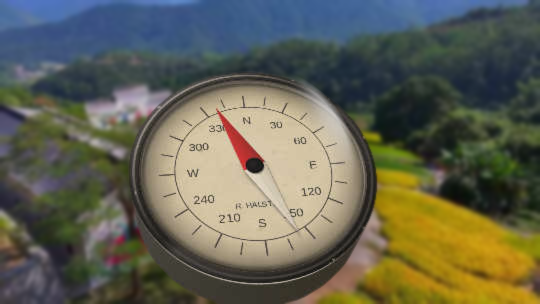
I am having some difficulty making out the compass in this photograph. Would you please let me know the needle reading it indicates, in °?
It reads 337.5 °
